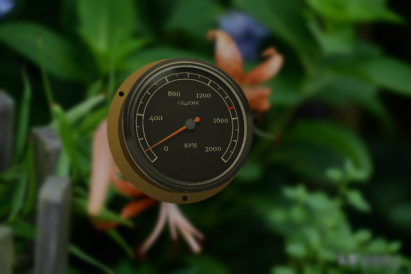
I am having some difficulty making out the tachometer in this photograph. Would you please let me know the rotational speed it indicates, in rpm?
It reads 100 rpm
